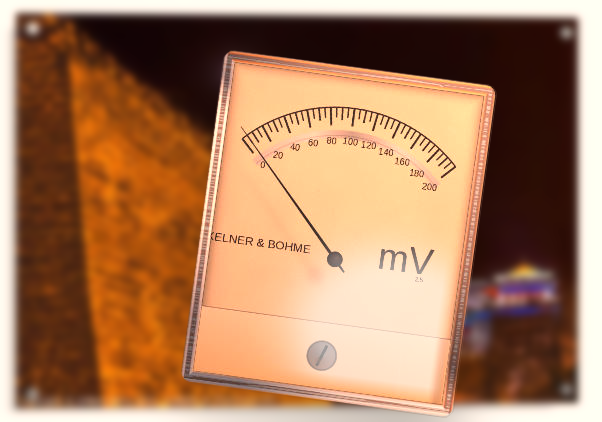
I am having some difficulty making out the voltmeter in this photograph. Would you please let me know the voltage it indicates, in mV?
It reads 5 mV
